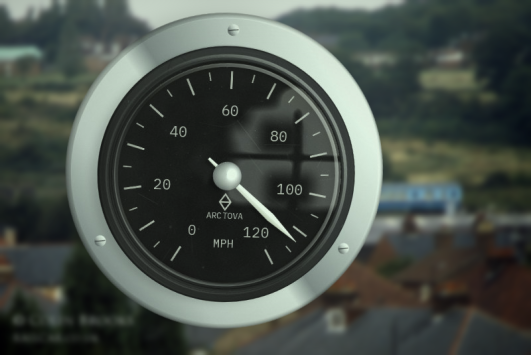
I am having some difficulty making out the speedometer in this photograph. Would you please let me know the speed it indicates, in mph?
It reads 112.5 mph
